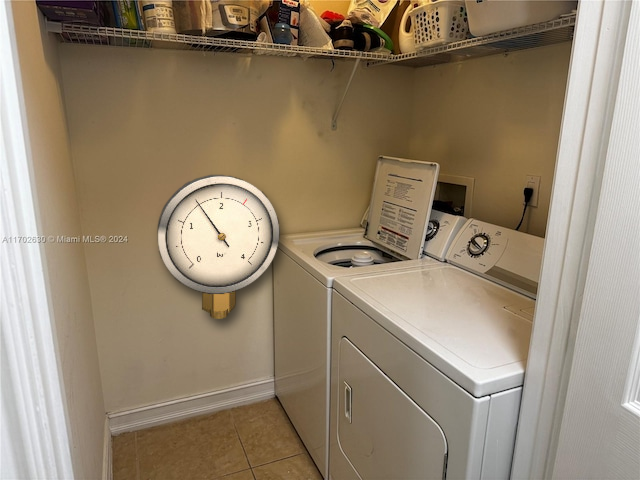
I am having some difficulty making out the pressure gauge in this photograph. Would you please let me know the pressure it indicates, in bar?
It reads 1.5 bar
